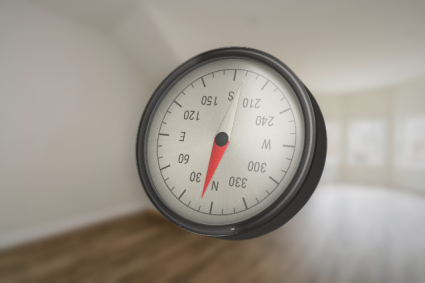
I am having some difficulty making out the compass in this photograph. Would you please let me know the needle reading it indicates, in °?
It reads 10 °
